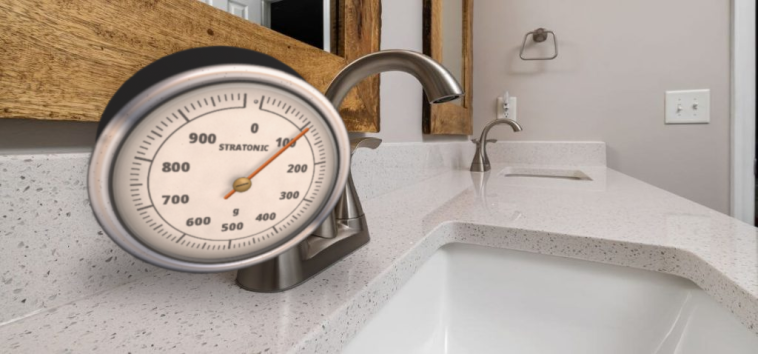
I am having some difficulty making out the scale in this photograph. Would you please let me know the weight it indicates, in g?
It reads 100 g
